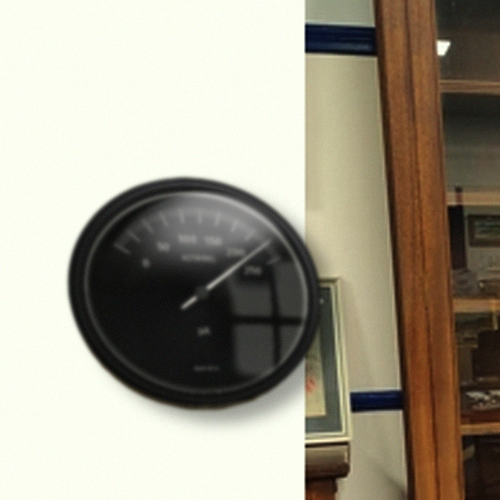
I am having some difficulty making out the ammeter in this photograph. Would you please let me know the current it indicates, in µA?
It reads 225 µA
